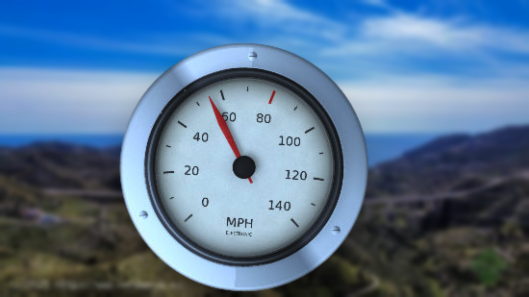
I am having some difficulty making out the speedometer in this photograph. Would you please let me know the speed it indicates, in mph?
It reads 55 mph
